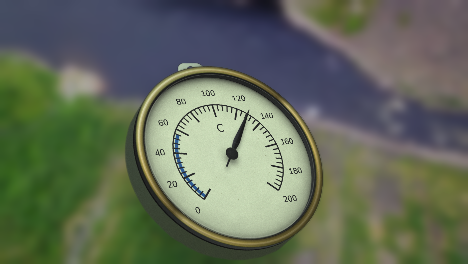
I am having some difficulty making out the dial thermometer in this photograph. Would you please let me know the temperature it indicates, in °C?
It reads 128 °C
